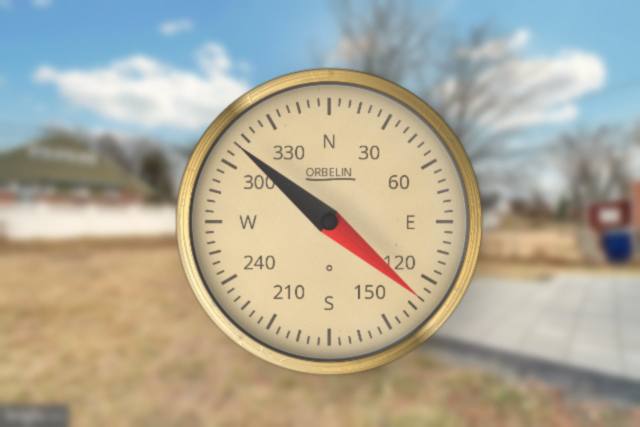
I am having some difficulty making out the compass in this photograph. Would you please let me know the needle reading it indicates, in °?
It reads 130 °
